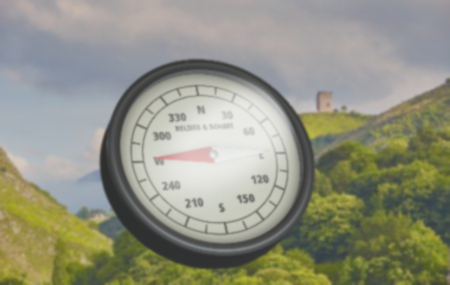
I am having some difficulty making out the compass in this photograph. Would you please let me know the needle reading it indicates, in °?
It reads 270 °
